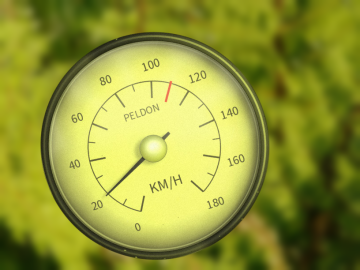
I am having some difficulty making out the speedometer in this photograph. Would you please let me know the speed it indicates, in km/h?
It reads 20 km/h
